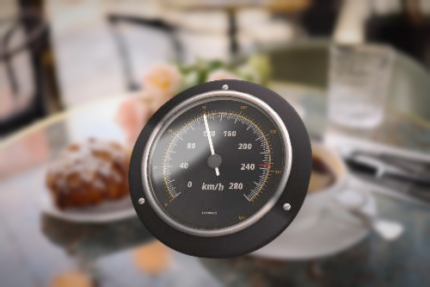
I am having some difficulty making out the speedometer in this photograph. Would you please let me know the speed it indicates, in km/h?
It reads 120 km/h
